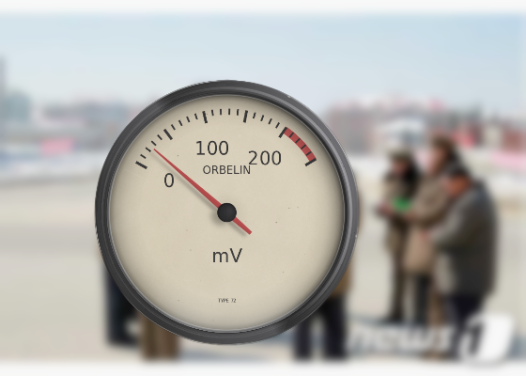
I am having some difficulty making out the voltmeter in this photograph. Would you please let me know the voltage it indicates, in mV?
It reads 25 mV
